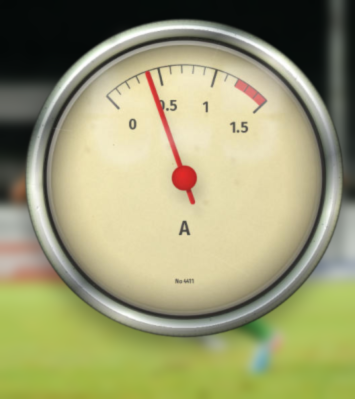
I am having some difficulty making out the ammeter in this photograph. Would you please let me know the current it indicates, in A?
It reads 0.4 A
